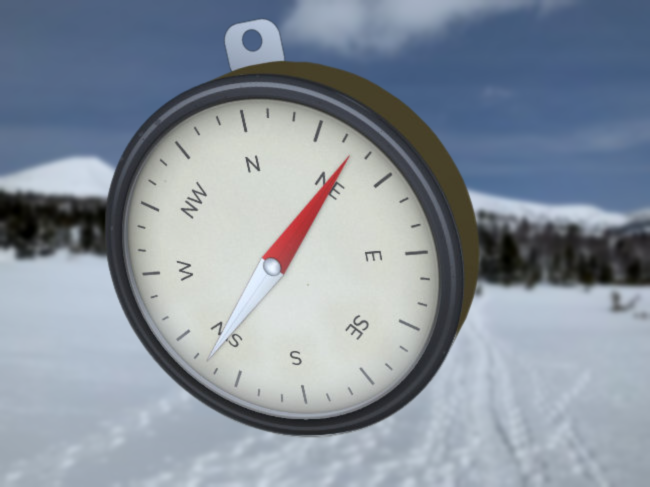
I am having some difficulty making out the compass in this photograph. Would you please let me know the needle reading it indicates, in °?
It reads 45 °
